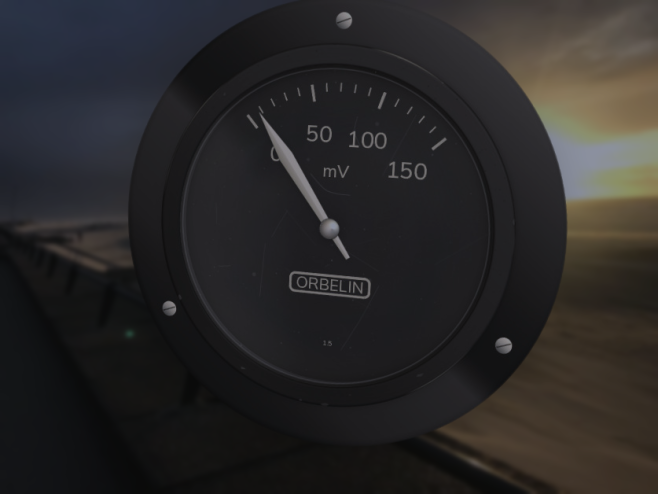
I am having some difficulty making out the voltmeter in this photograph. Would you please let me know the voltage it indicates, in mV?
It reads 10 mV
